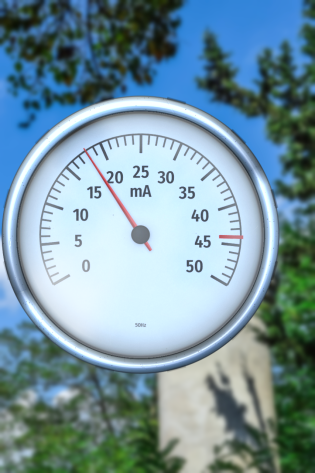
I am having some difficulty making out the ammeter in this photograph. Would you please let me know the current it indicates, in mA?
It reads 18 mA
